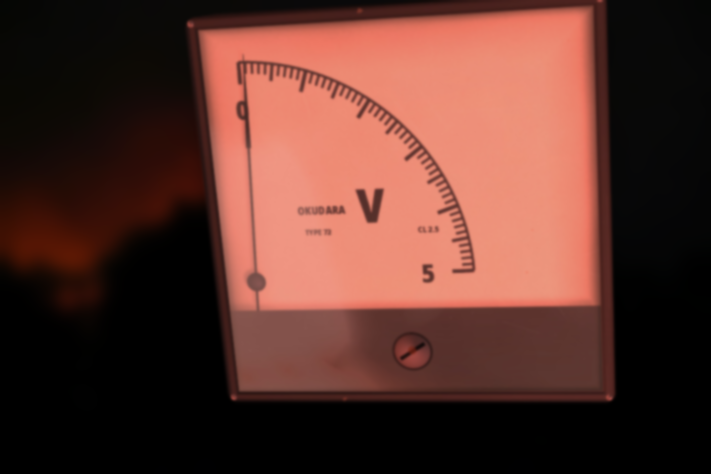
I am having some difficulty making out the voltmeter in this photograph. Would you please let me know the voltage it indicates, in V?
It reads 0.1 V
